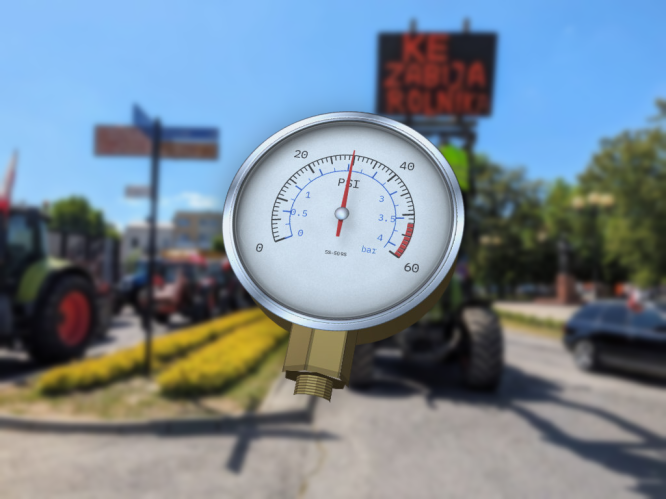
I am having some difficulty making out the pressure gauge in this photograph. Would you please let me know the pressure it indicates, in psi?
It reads 30 psi
